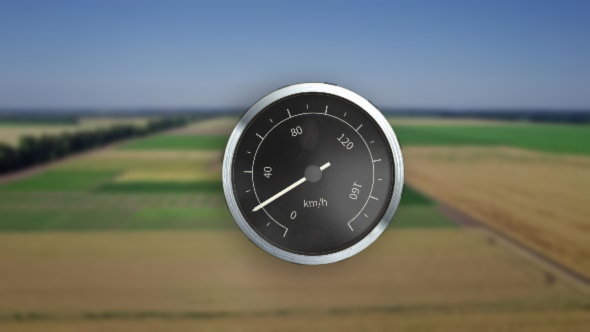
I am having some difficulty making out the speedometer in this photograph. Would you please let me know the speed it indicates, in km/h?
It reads 20 km/h
